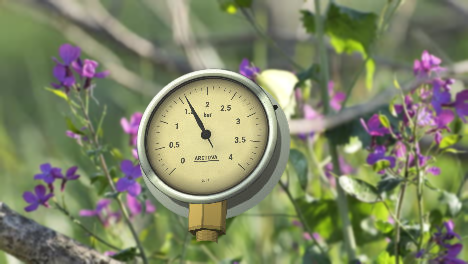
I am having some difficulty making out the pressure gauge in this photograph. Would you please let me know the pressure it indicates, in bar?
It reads 1.6 bar
